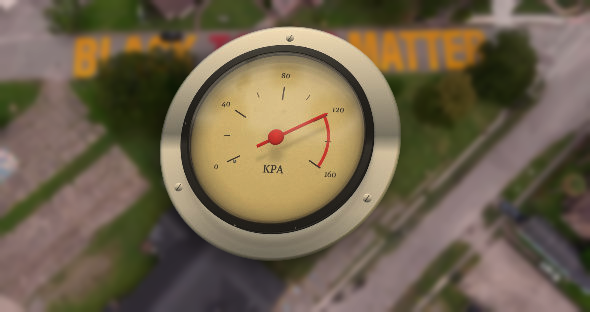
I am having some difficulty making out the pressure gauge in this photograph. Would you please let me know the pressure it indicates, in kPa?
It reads 120 kPa
